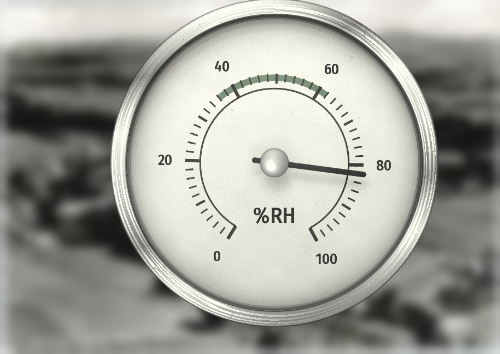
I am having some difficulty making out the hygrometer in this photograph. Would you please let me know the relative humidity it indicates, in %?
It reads 82 %
